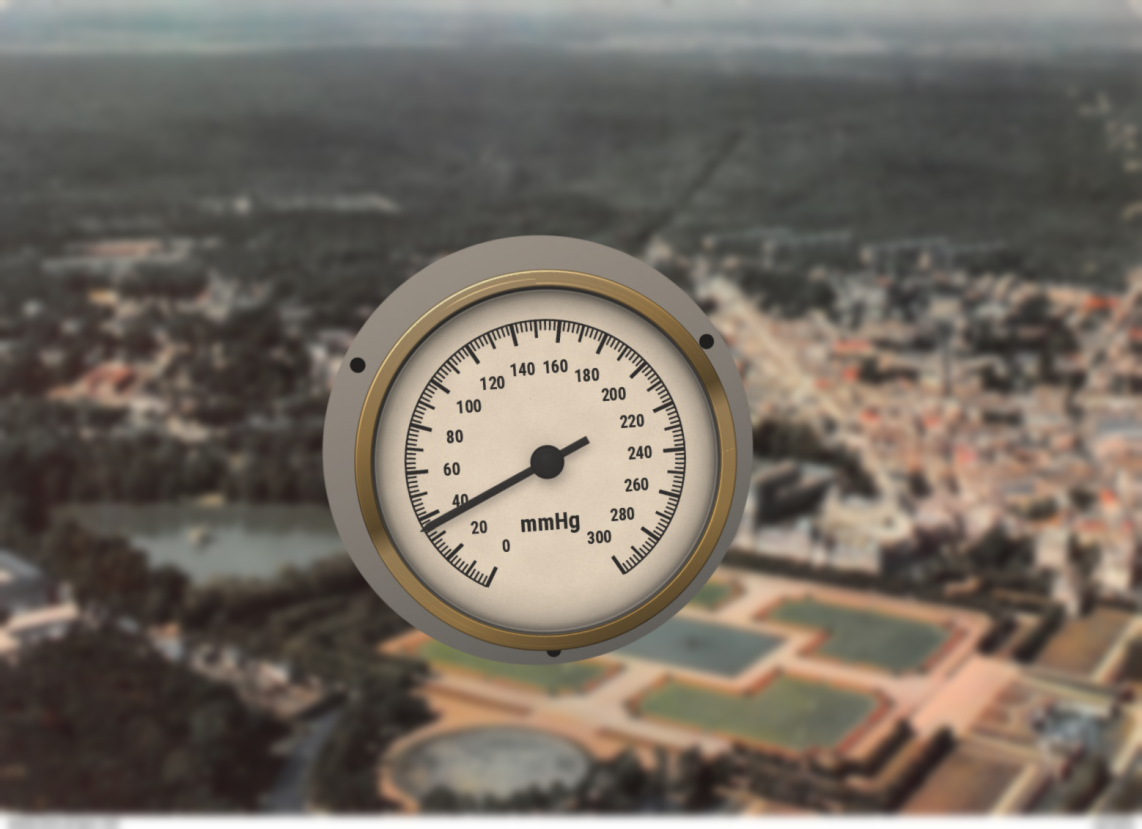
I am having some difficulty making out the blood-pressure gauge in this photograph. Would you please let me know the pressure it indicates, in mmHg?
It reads 36 mmHg
